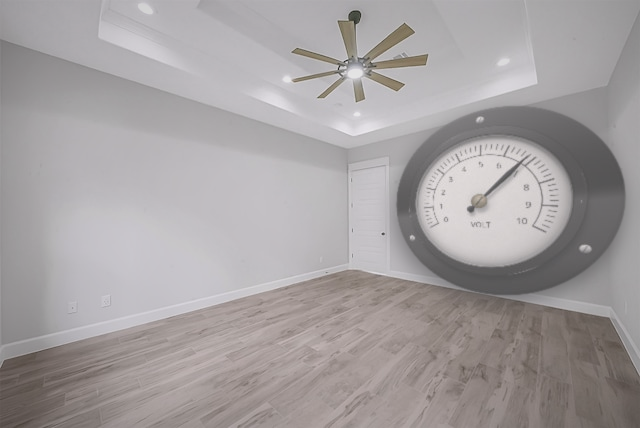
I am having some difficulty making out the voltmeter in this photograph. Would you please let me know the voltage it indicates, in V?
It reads 6.8 V
